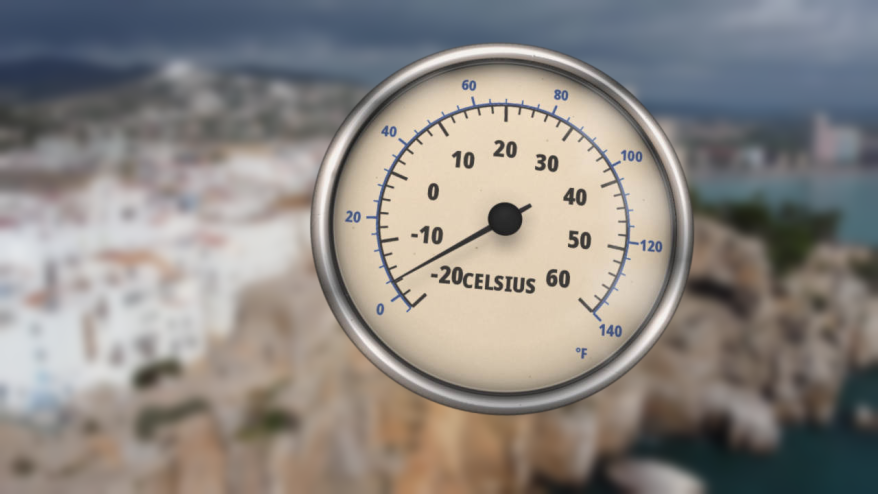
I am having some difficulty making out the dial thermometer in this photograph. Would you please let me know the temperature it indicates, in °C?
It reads -16 °C
